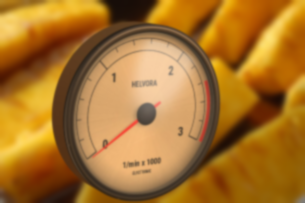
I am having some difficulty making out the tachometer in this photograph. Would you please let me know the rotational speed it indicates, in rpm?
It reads 0 rpm
